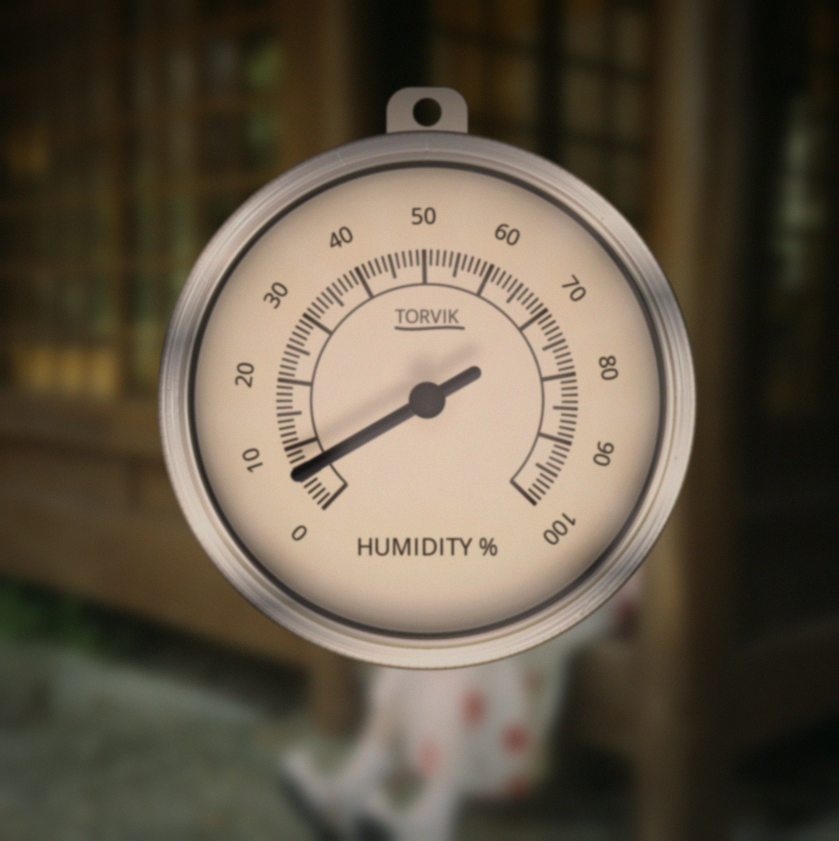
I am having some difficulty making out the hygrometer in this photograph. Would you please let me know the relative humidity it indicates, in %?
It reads 6 %
